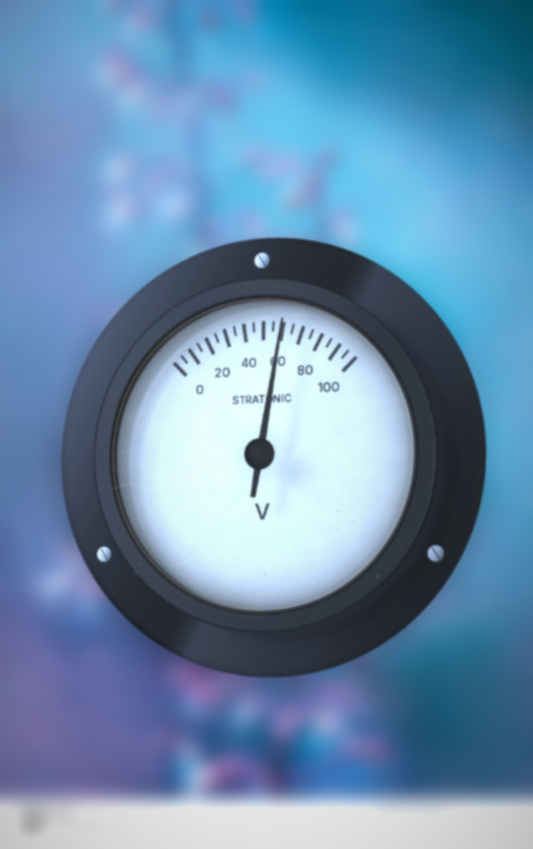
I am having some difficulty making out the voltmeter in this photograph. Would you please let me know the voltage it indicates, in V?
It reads 60 V
